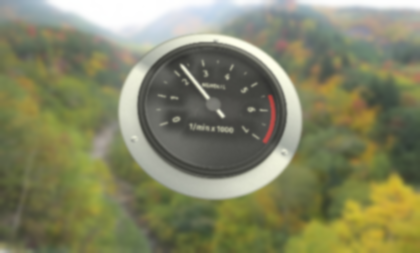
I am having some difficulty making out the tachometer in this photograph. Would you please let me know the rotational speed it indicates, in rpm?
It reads 2250 rpm
